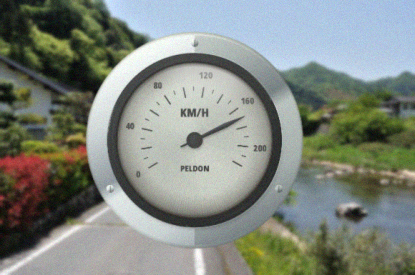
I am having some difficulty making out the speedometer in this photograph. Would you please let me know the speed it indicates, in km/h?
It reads 170 km/h
